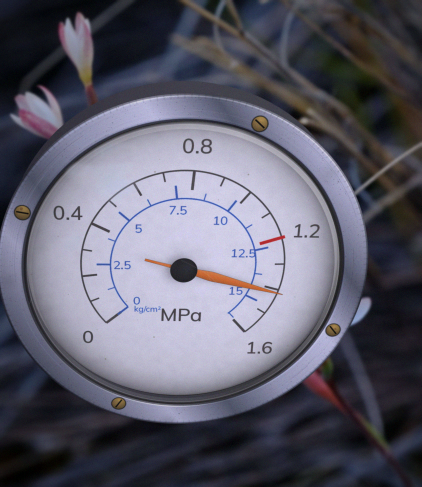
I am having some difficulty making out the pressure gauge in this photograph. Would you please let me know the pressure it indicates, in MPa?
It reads 1.4 MPa
